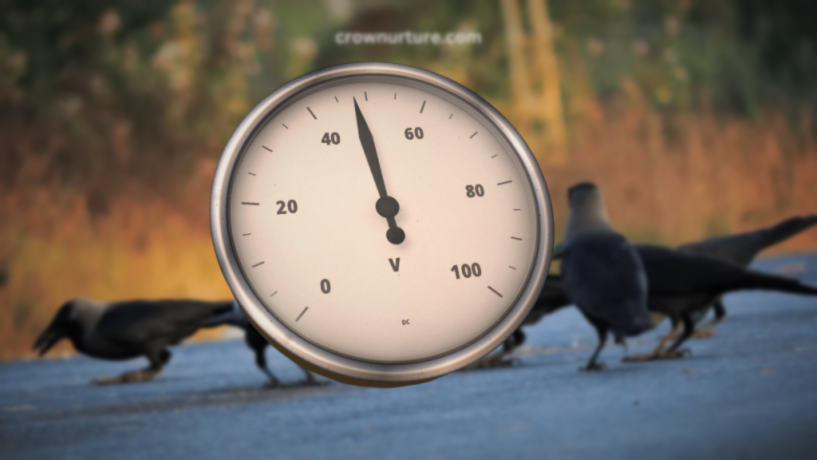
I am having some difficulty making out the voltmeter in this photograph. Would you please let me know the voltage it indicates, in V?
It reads 47.5 V
